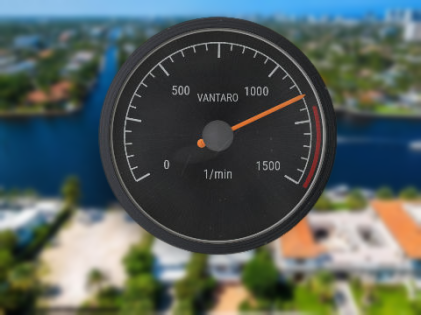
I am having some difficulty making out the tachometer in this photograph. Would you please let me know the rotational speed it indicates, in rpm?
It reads 1150 rpm
